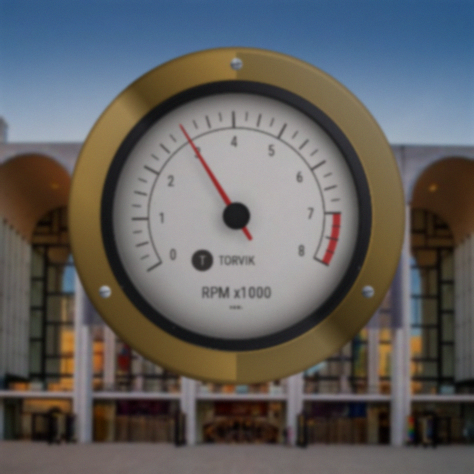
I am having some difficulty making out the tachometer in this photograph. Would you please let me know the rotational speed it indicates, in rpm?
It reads 3000 rpm
